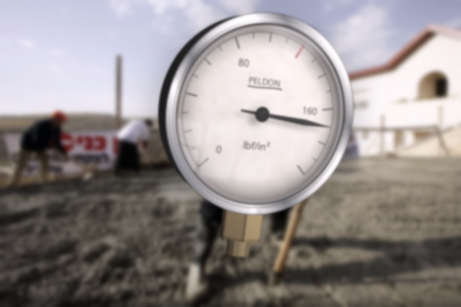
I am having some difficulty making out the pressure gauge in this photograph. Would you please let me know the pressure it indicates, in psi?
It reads 170 psi
